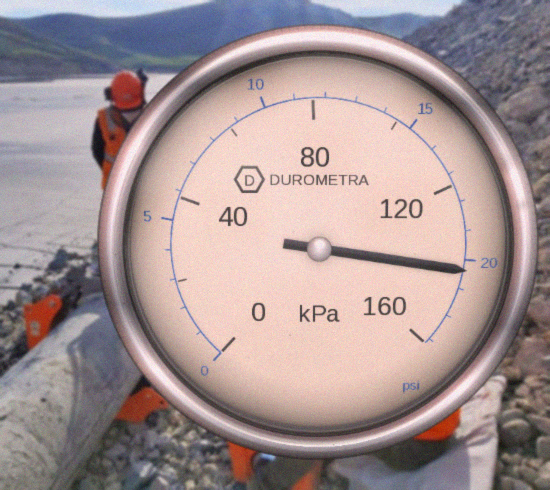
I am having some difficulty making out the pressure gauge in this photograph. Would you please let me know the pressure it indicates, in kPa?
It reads 140 kPa
